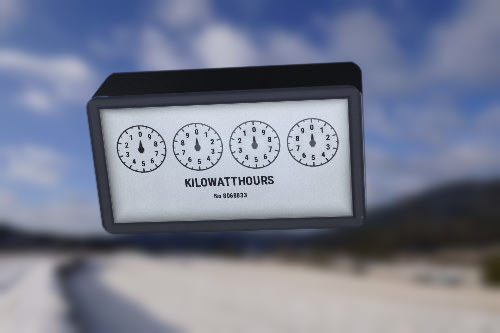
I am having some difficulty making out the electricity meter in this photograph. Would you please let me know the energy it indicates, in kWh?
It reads 0 kWh
